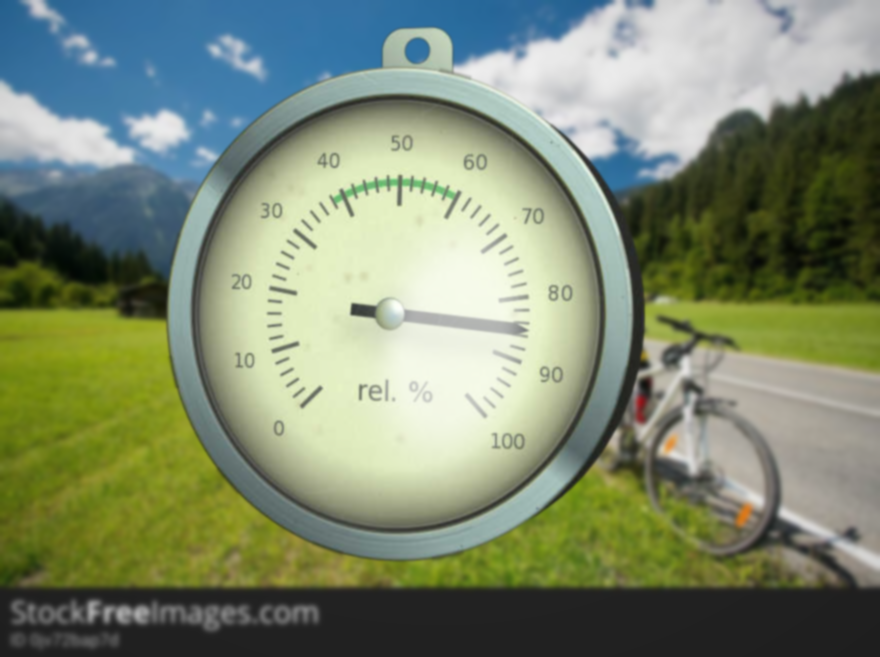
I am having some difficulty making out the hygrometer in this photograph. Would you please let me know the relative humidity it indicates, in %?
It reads 85 %
